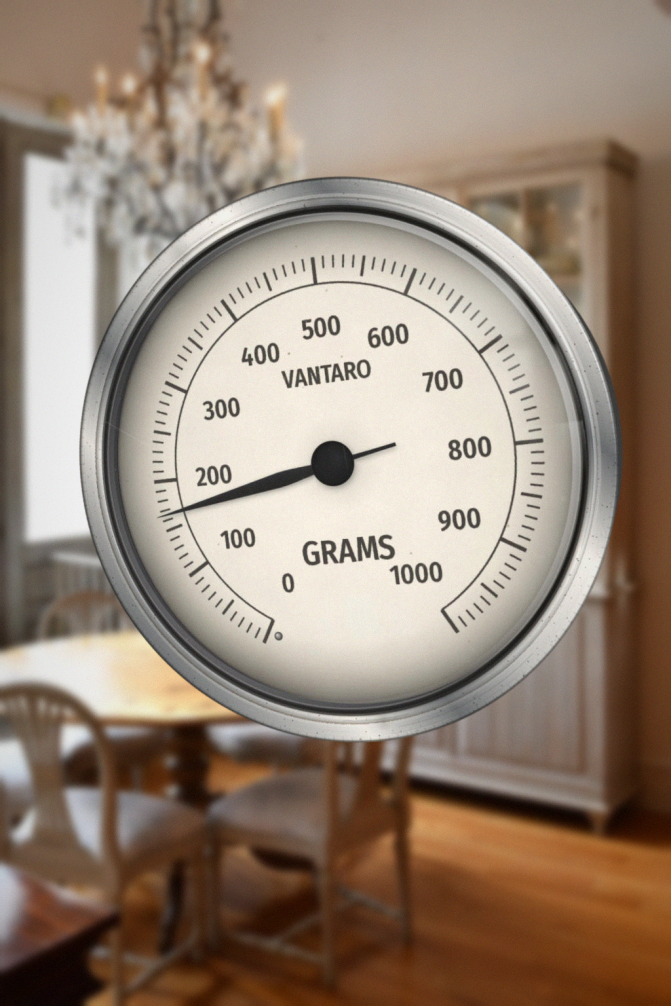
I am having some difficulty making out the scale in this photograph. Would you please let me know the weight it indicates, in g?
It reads 165 g
